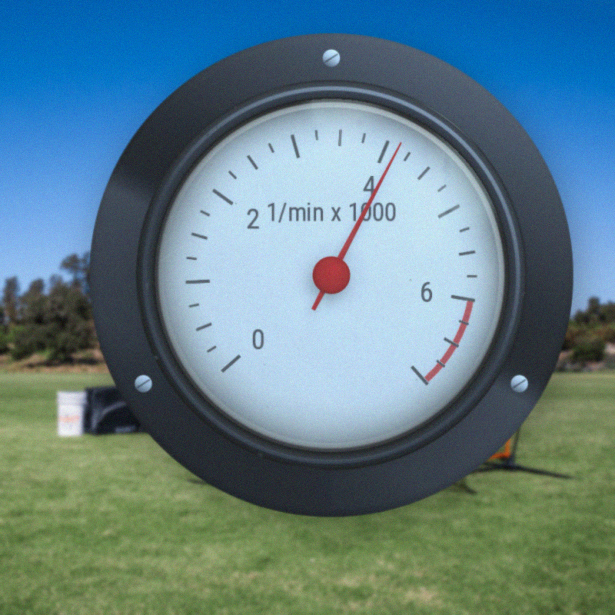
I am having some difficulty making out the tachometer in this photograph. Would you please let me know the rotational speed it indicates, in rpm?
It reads 4125 rpm
